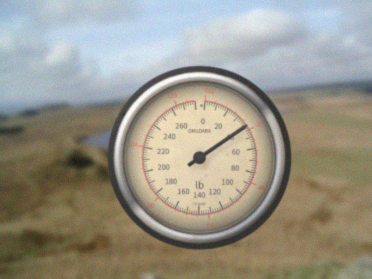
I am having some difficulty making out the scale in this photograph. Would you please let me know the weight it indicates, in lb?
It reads 40 lb
